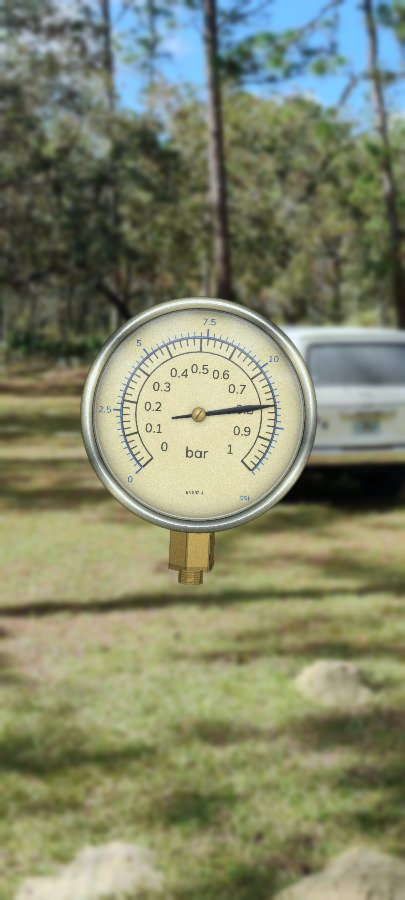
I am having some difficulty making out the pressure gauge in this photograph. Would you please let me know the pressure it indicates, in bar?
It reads 0.8 bar
